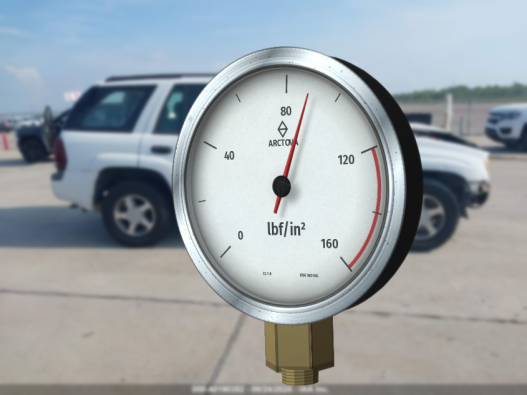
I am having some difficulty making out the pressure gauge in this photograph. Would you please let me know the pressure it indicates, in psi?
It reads 90 psi
